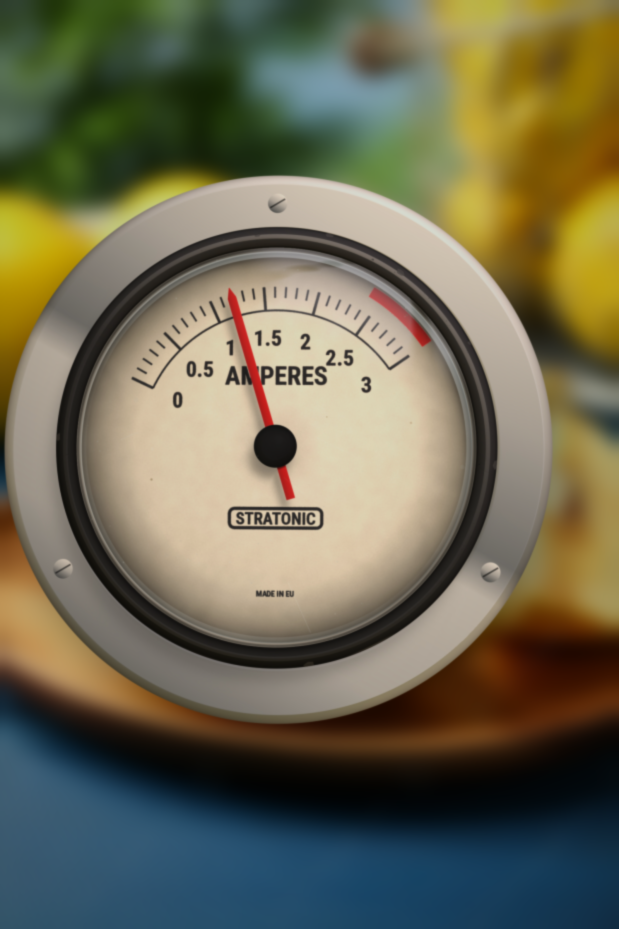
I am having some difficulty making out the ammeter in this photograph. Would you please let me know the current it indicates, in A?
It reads 1.2 A
